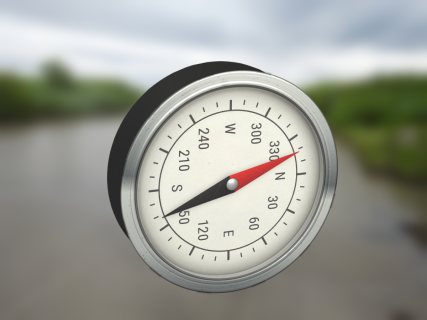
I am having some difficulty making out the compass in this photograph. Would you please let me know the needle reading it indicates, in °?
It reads 340 °
